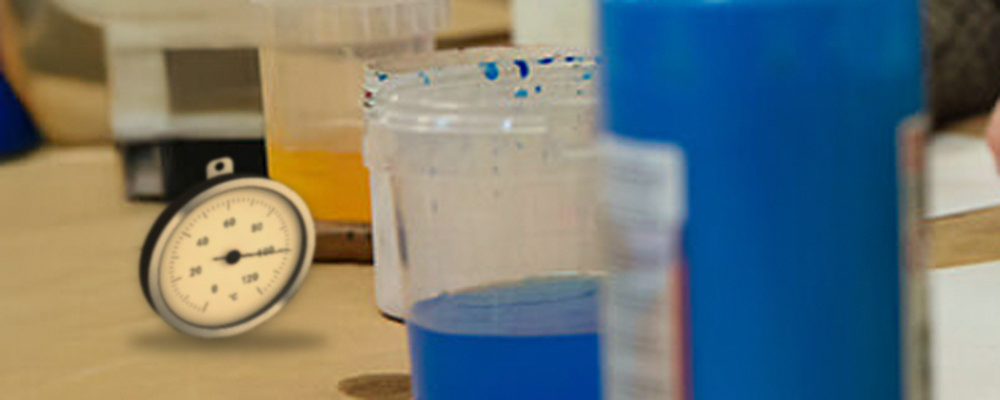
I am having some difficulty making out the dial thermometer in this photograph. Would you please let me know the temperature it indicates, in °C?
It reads 100 °C
